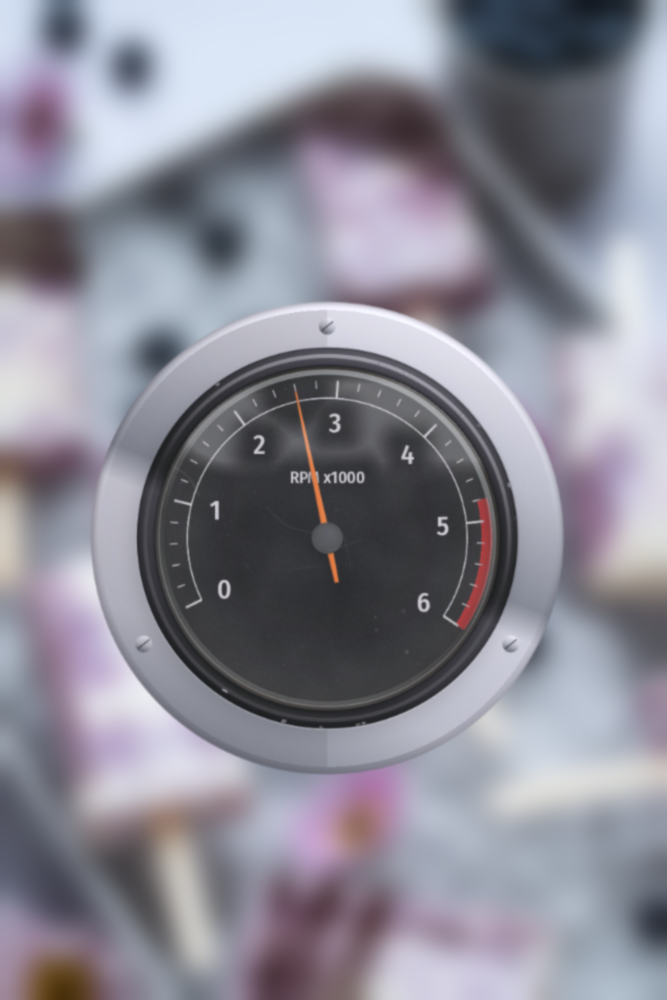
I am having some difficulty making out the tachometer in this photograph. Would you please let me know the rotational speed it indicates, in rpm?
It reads 2600 rpm
